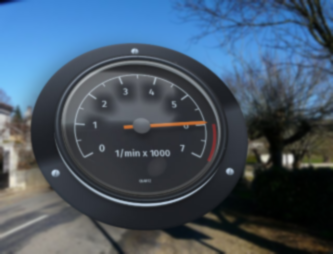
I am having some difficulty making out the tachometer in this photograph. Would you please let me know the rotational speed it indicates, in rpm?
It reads 6000 rpm
